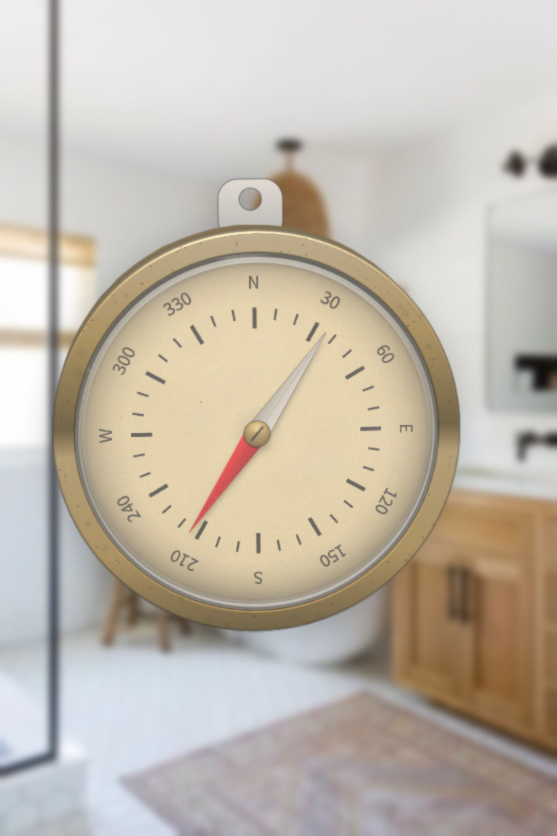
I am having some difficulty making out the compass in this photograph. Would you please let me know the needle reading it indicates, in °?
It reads 215 °
